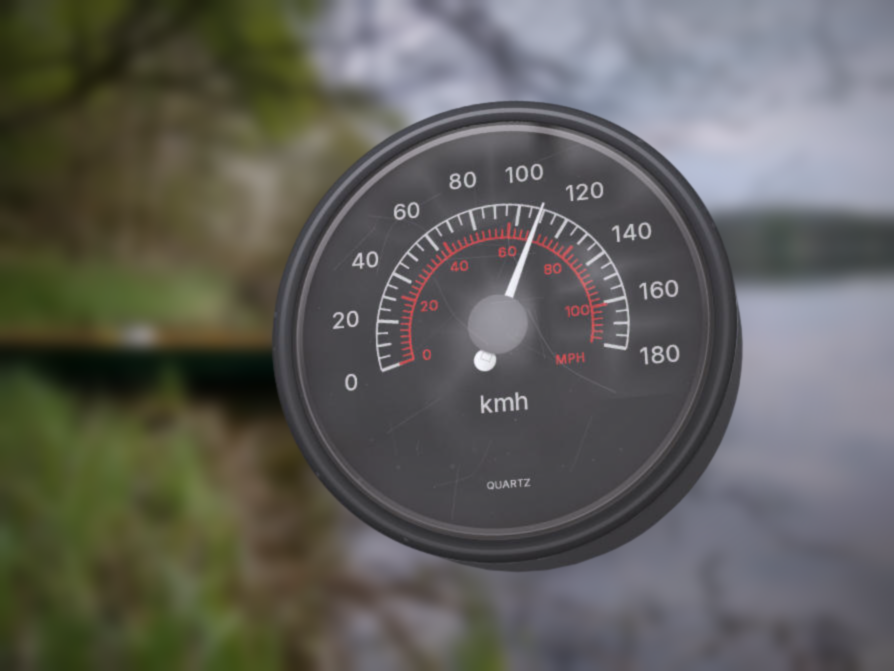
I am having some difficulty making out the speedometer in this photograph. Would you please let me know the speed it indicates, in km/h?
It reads 110 km/h
